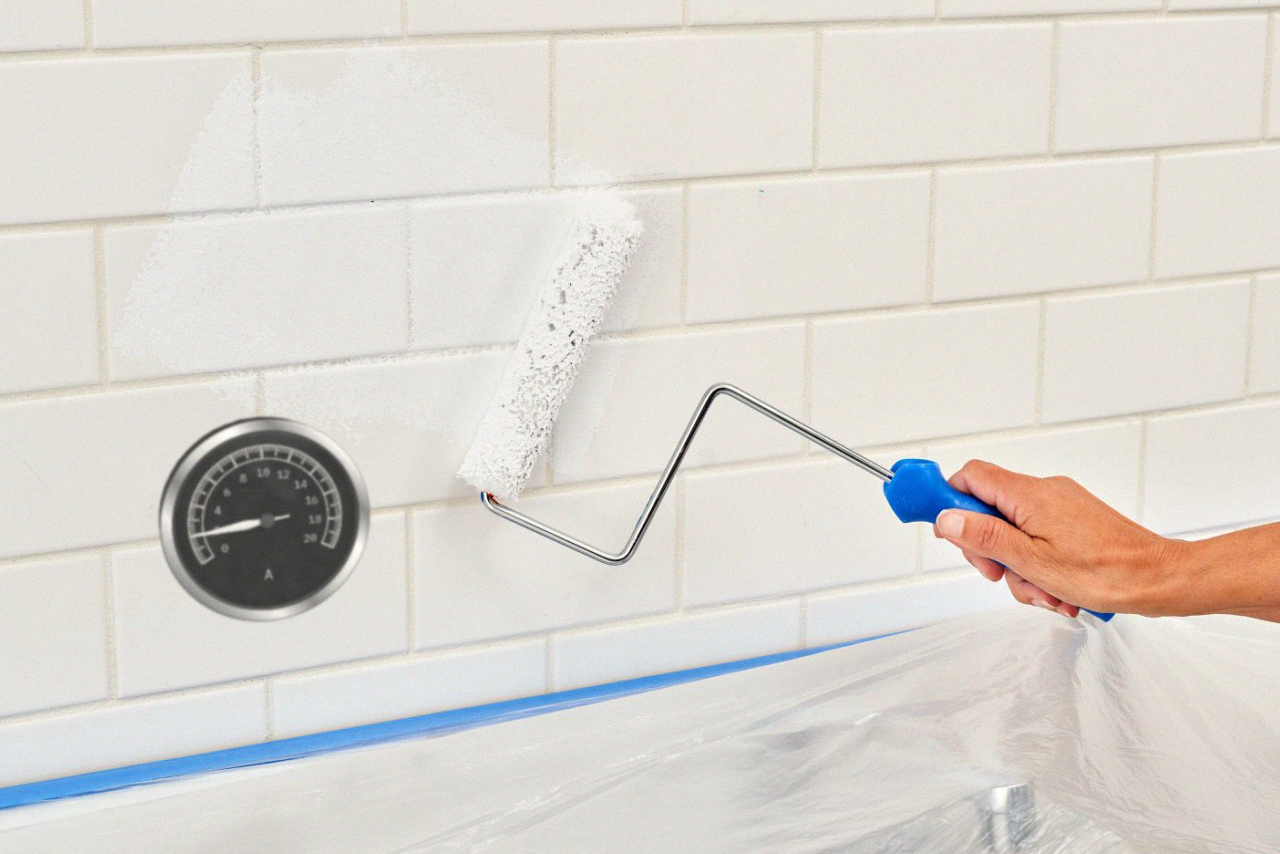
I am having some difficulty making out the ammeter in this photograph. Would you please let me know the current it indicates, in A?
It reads 2 A
